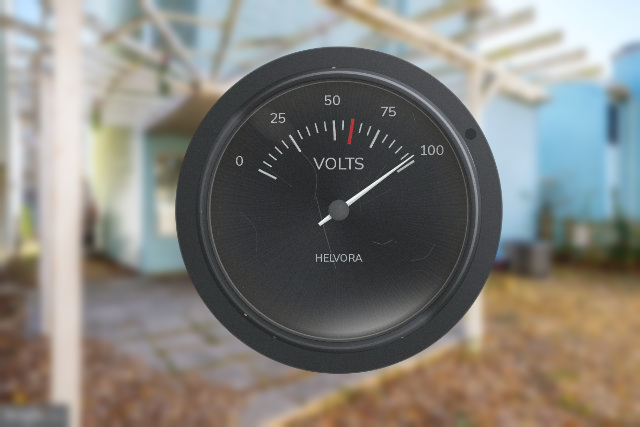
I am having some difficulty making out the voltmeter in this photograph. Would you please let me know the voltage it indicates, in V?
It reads 97.5 V
